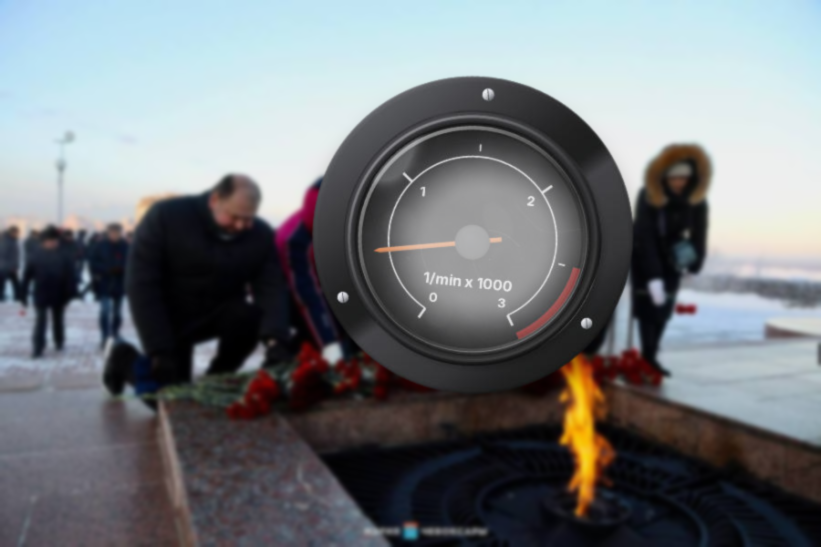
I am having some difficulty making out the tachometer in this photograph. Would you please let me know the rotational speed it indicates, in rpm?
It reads 500 rpm
